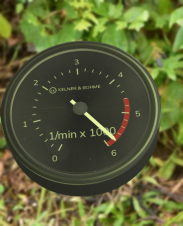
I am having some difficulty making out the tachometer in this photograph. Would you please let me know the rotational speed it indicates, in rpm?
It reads 5800 rpm
